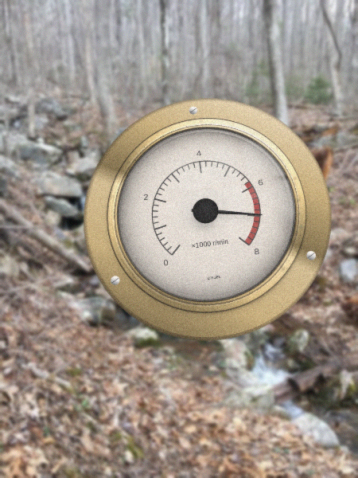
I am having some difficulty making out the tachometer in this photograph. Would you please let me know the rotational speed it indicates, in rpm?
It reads 7000 rpm
